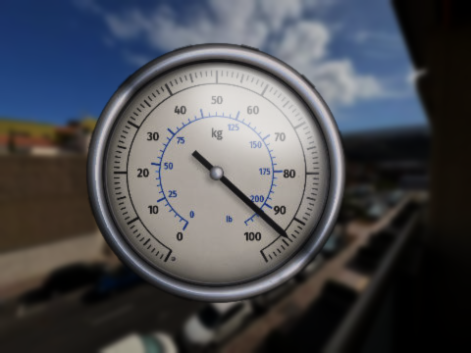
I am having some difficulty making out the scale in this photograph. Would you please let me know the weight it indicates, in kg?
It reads 94 kg
